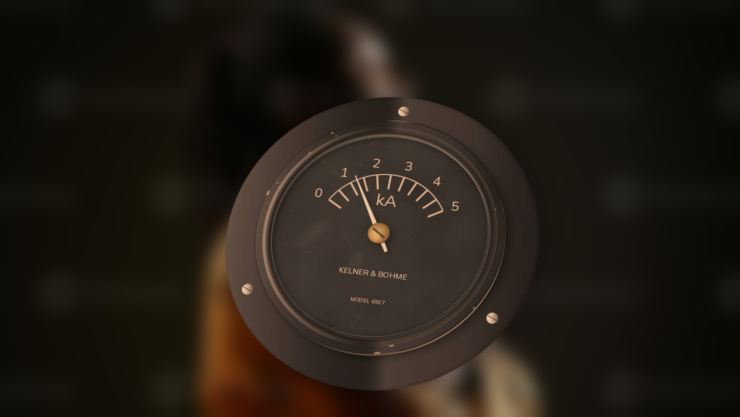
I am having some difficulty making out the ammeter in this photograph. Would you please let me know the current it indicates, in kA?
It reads 1.25 kA
